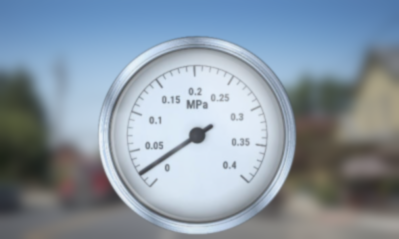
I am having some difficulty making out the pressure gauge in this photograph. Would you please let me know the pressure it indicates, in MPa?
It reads 0.02 MPa
